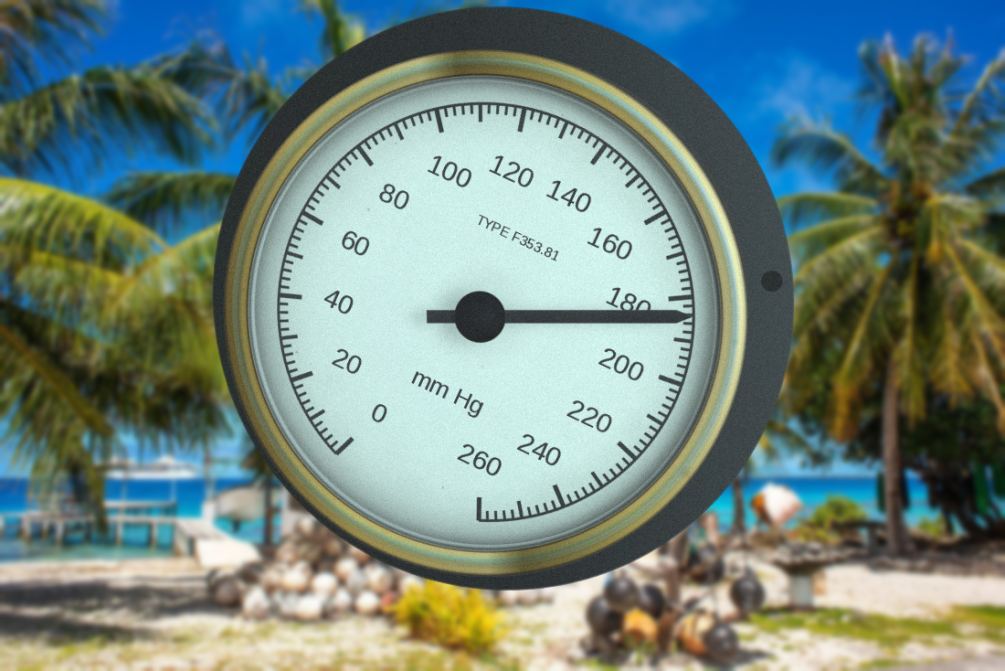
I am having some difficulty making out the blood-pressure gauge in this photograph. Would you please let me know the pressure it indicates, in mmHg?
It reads 184 mmHg
